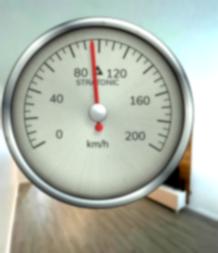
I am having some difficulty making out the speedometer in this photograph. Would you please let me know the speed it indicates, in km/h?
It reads 95 km/h
